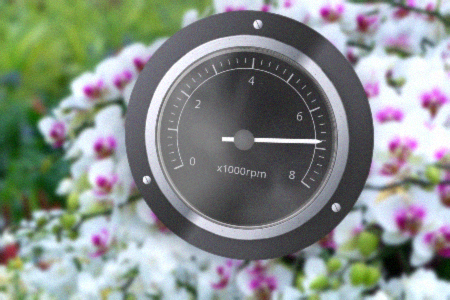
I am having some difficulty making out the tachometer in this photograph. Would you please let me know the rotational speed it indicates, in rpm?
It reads 6800 rpm
